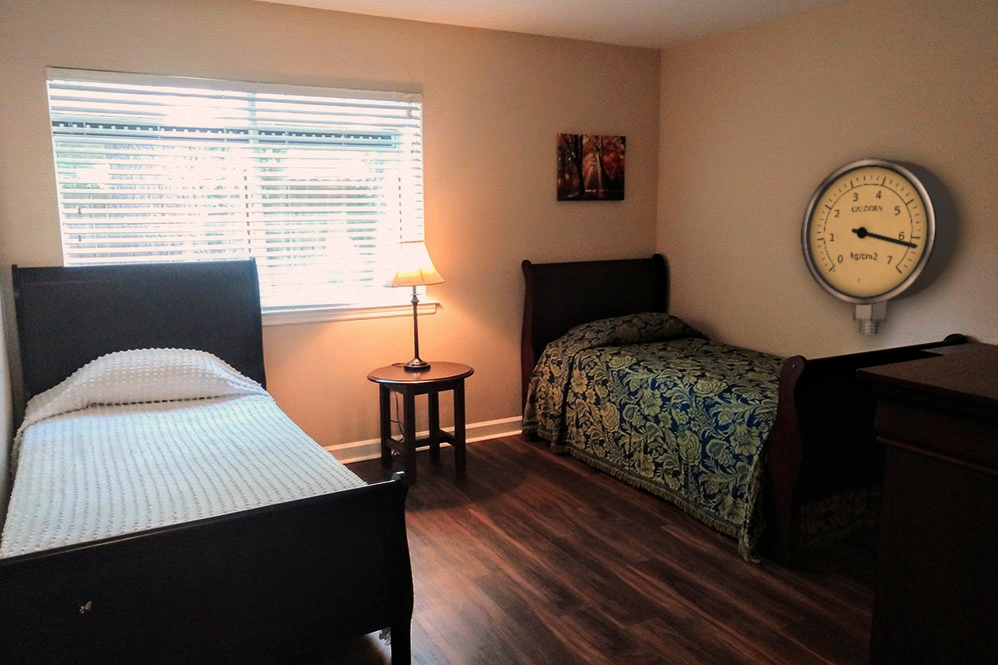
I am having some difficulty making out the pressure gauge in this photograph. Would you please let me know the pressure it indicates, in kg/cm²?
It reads 6.2 kg/cm²
